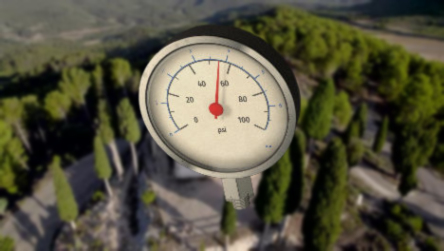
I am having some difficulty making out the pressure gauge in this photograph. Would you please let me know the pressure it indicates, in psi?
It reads 55 psi
